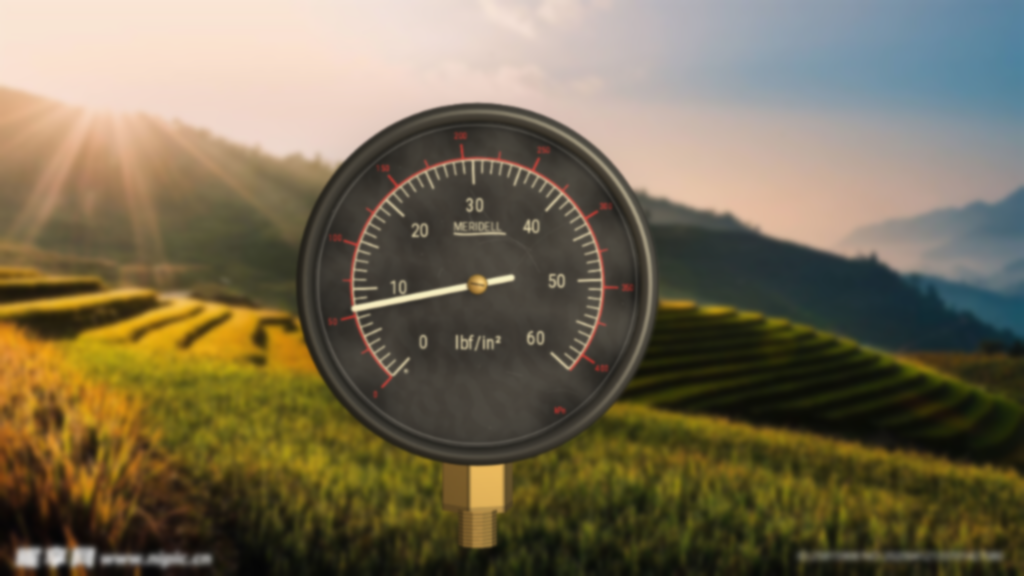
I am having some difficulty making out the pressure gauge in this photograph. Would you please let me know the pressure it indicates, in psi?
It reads 8 psi
